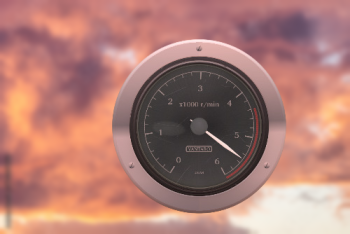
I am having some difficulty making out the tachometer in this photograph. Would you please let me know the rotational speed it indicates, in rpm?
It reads 5500 rpm
